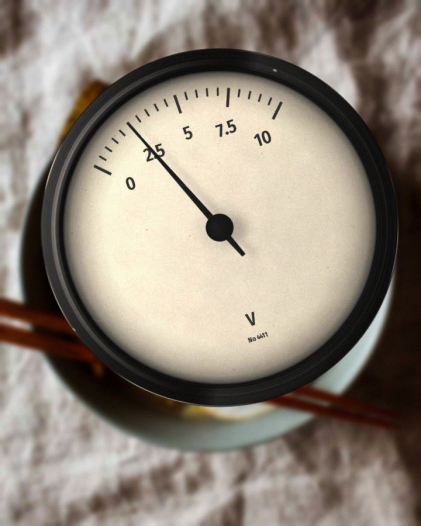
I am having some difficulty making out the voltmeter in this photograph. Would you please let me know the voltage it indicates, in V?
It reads 2.5 V
